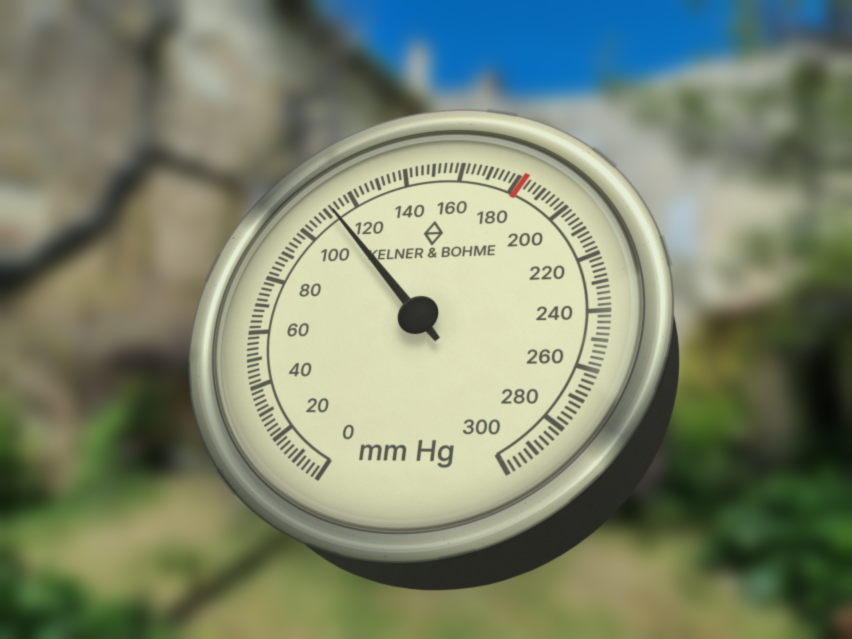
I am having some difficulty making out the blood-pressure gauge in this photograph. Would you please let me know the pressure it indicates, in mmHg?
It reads 112 mmHg
